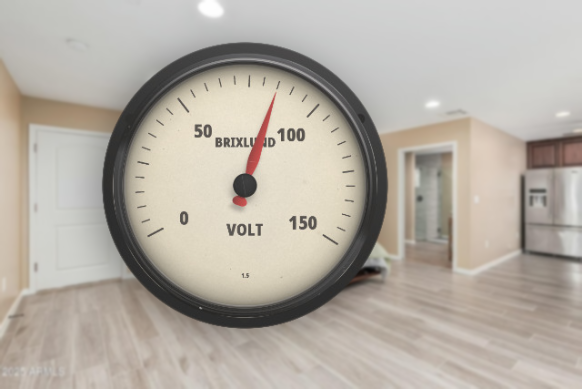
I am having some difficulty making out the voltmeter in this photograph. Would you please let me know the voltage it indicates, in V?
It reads 85 V
